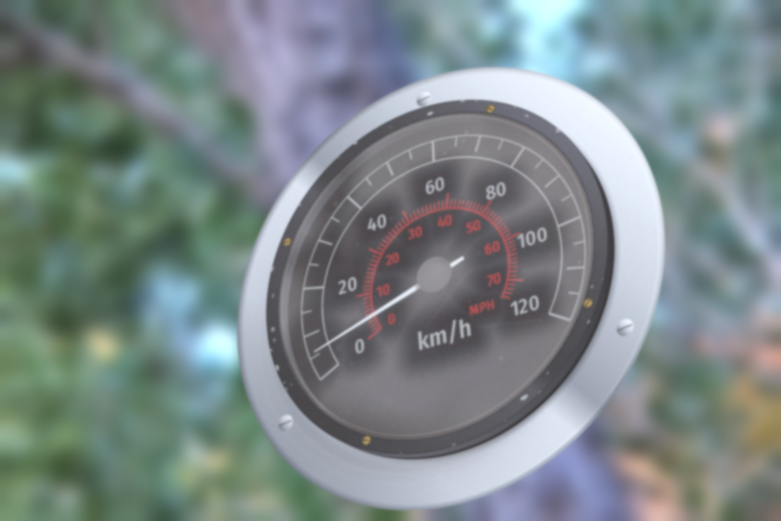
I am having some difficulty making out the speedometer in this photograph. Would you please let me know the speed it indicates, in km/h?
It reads 5 km/h
